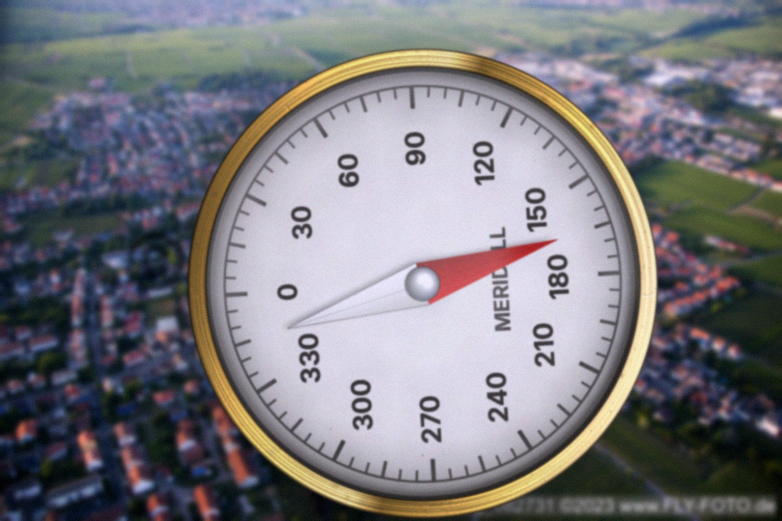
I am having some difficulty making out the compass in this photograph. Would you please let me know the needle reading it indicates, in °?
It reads 165 °
